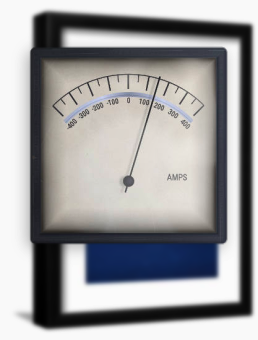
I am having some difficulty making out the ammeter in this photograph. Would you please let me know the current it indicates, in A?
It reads 150 A
